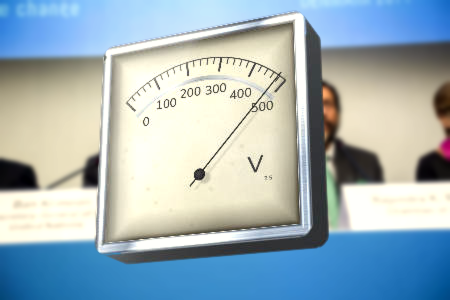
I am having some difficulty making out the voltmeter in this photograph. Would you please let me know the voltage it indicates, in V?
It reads 480 V
